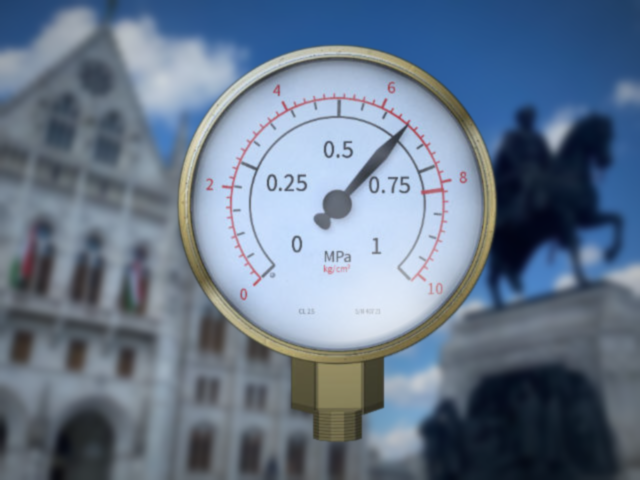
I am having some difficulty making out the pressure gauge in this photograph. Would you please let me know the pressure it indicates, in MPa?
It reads 0.65 MPa
